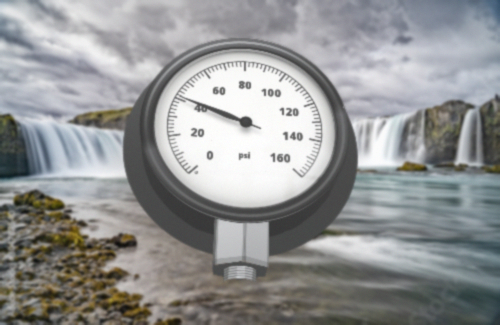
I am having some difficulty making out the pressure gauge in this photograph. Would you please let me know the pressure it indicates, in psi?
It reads 40 psi
